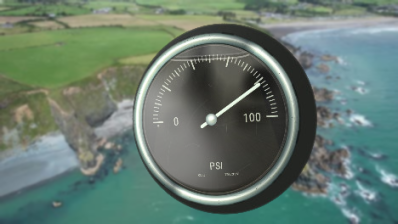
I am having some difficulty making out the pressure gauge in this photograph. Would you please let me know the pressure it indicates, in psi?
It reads 82 psi
